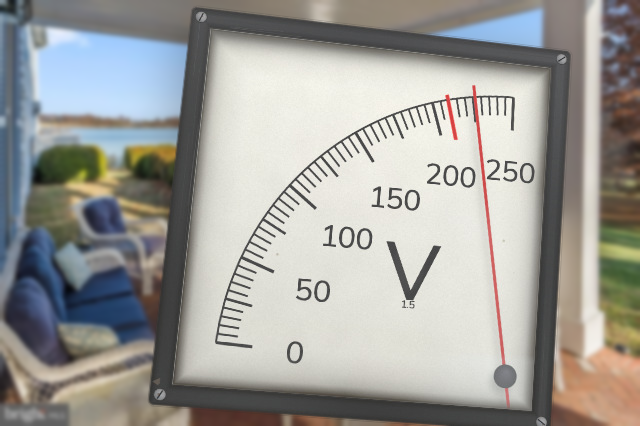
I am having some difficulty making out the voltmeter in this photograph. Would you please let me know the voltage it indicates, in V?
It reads 225 V
